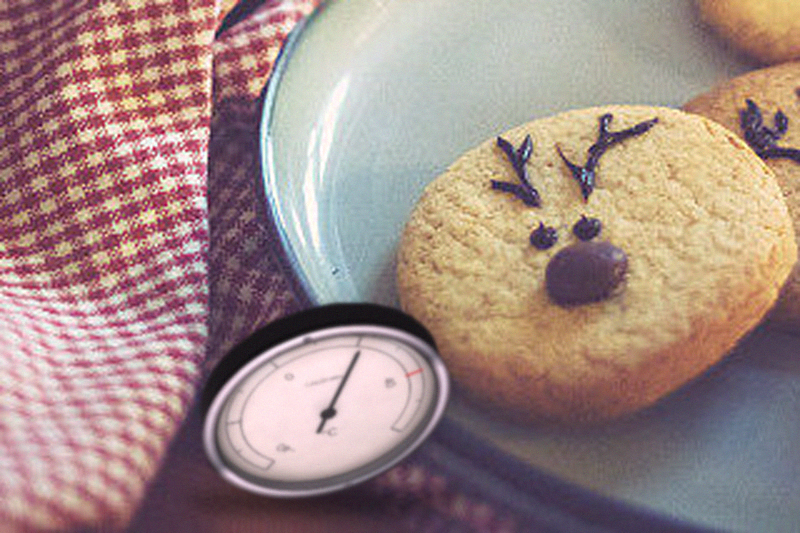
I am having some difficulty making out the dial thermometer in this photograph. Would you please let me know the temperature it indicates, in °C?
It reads 20 °C
